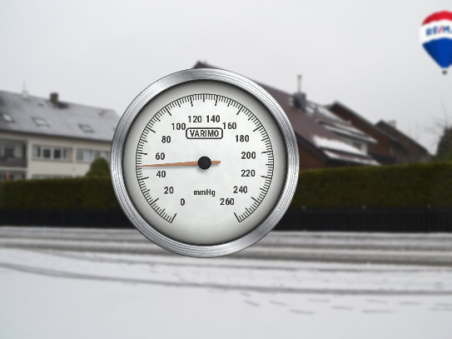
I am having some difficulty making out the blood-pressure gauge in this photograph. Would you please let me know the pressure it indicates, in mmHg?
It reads 50 mmHg
